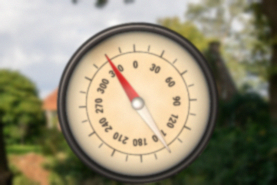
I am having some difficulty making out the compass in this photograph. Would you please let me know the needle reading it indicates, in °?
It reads 330 °
